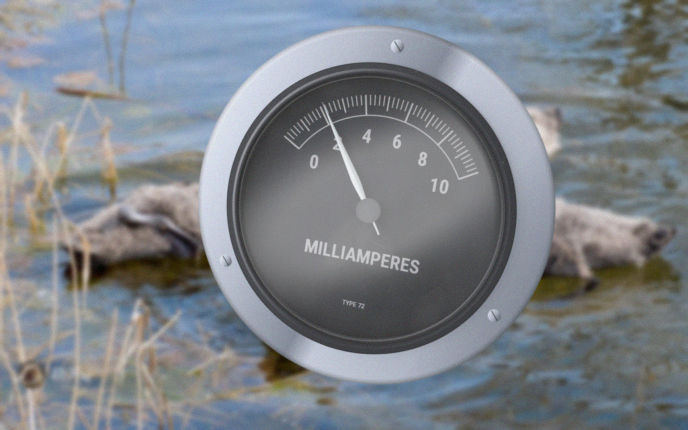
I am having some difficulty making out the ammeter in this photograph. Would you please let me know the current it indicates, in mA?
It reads 2.2 mA
